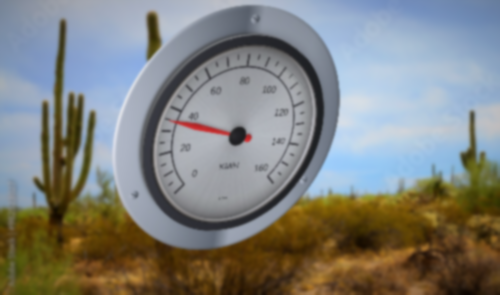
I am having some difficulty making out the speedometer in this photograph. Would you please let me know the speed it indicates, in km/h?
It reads 35 km/h
